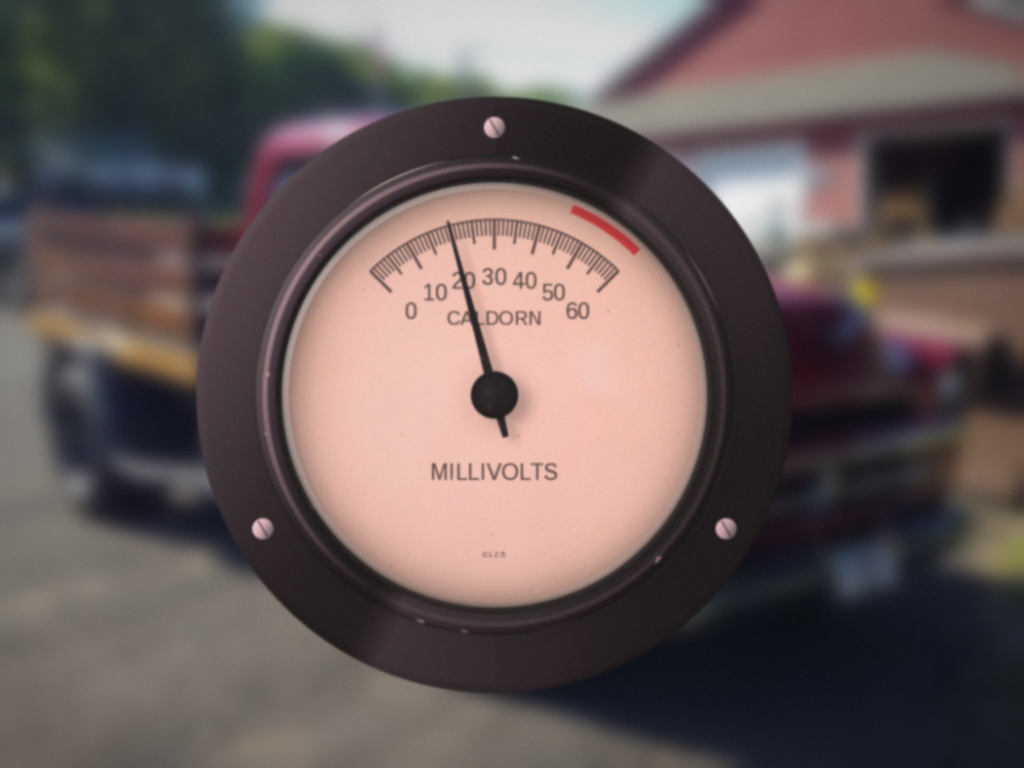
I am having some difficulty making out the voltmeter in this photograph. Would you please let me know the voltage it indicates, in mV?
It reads 20 mV
